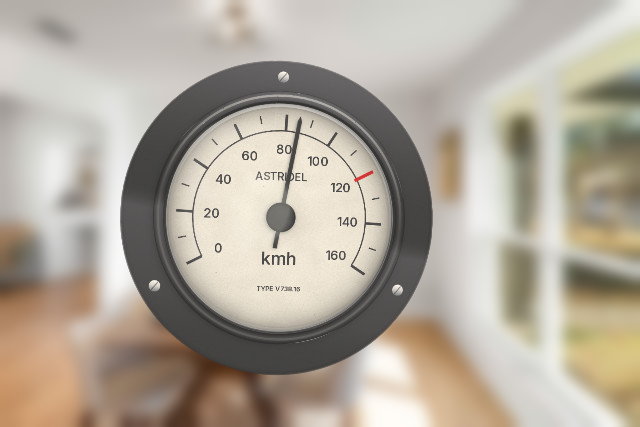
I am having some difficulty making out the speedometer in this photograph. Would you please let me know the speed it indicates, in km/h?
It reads 85 km/h
